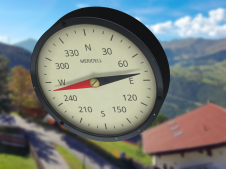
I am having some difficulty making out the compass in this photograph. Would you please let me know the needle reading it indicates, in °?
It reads 260 °
